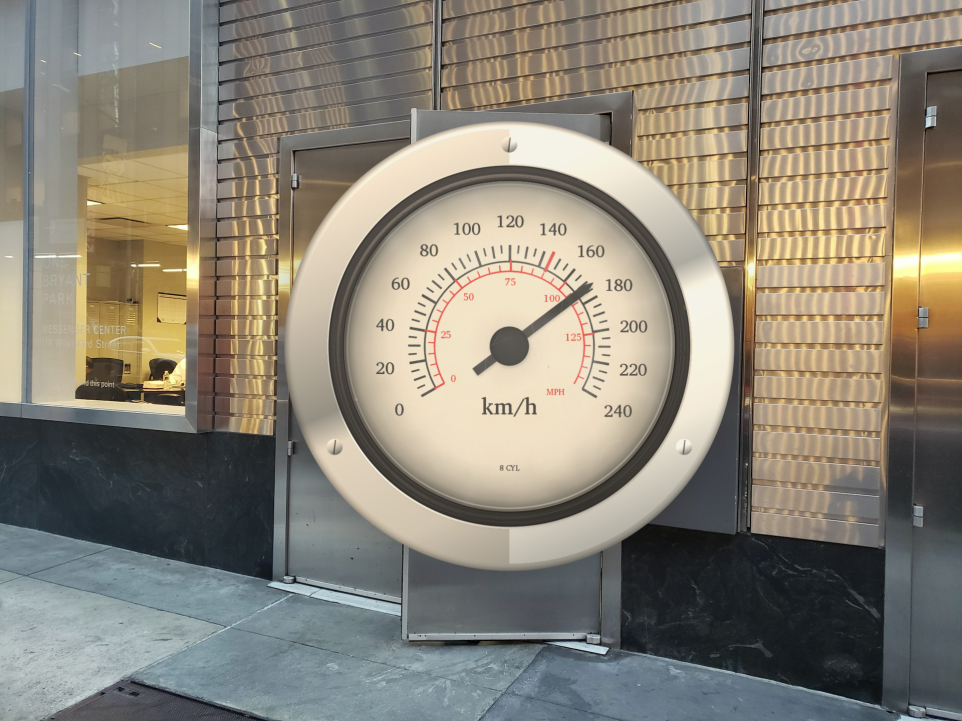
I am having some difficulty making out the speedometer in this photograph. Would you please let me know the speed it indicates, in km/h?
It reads 172.5 km/h
